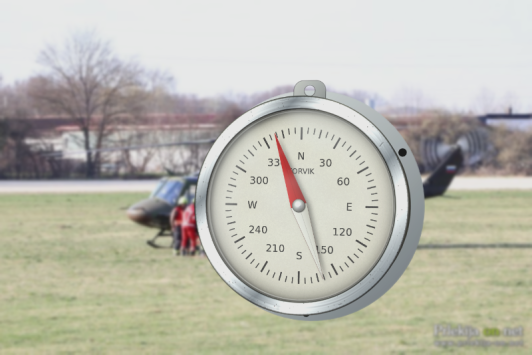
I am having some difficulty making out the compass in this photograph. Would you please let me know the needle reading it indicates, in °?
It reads 340 °
